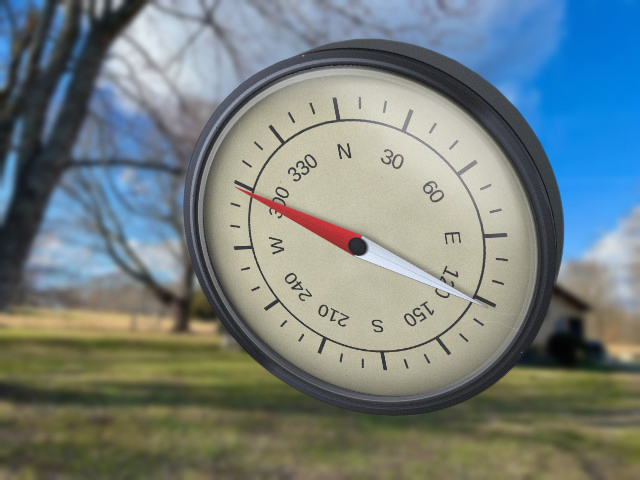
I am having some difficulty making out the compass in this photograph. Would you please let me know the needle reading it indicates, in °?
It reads 300 °
